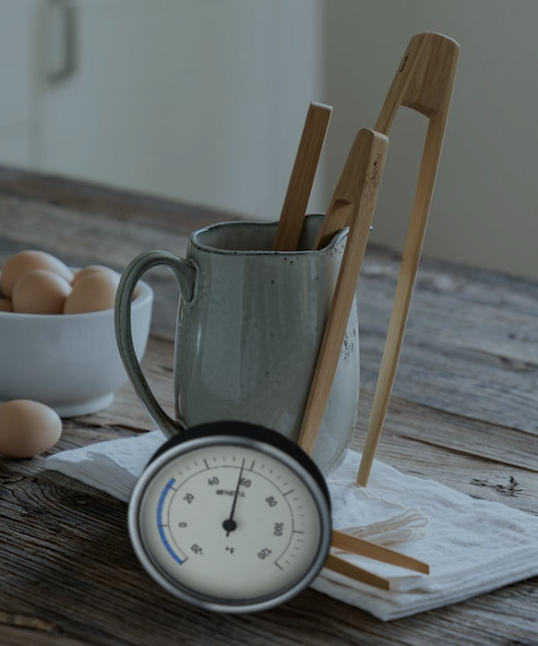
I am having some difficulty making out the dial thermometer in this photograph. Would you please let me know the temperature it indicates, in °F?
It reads 56 °F
